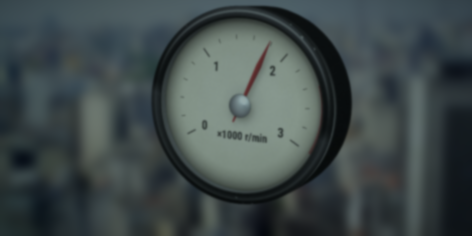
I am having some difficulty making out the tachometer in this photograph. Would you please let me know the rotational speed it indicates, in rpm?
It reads 1800 rpm
